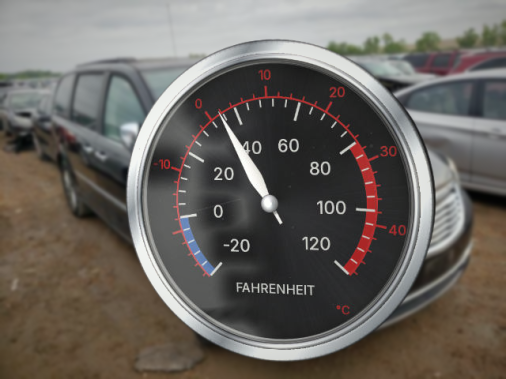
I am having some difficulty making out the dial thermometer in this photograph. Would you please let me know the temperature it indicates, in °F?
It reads 36 °F
